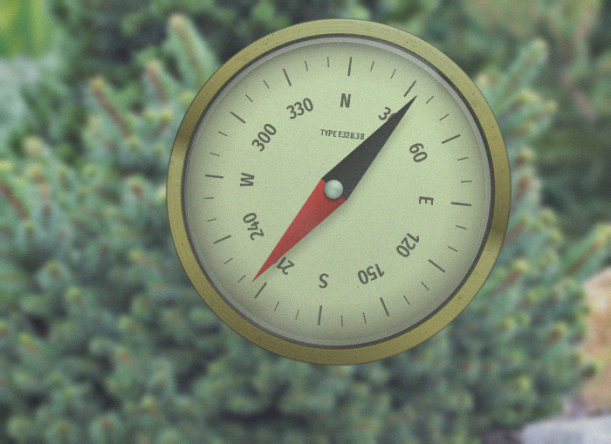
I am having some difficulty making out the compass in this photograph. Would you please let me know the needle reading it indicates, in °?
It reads 215 °
